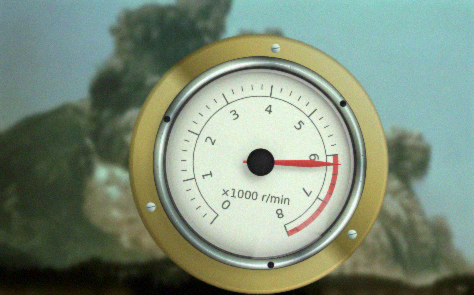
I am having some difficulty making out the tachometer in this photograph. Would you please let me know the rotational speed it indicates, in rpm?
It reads 6200 rpm
